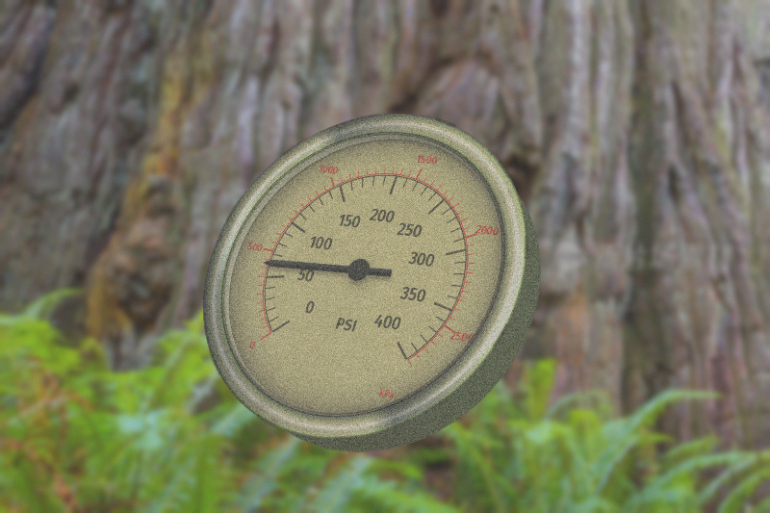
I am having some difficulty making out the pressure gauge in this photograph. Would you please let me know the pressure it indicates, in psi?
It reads 60 psi
